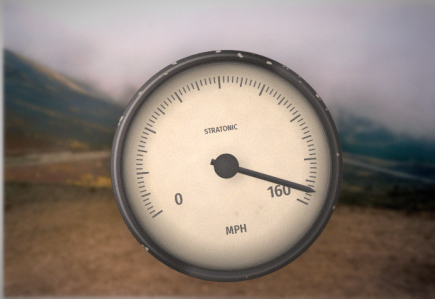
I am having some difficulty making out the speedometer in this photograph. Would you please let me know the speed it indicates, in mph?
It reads 154 mph
